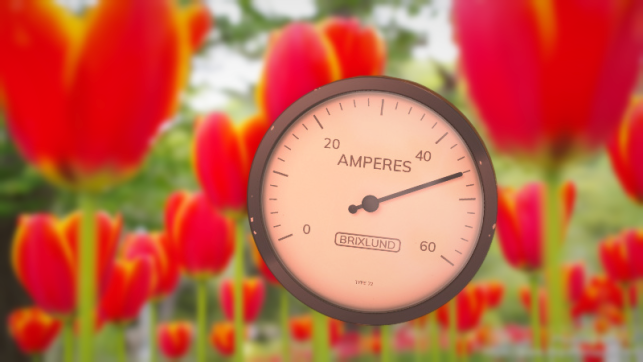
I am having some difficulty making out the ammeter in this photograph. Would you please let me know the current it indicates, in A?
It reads 46 A
